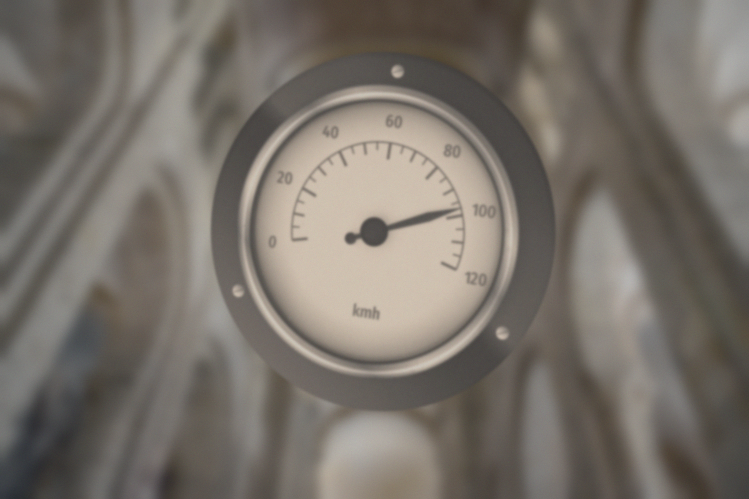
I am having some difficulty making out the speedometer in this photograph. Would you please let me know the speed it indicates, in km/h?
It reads 97.5 km/h
